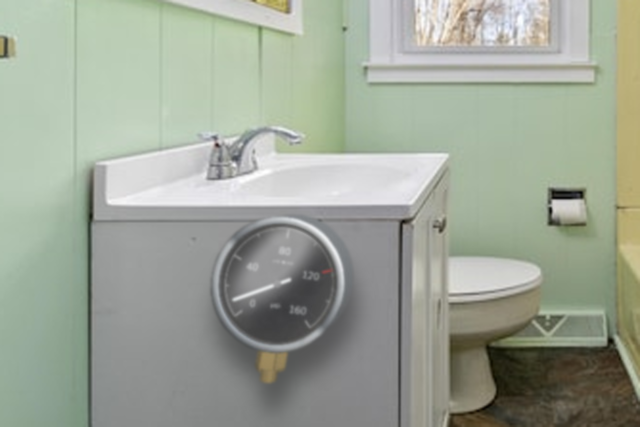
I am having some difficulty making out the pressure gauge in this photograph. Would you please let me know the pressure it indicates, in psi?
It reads 10 psi
